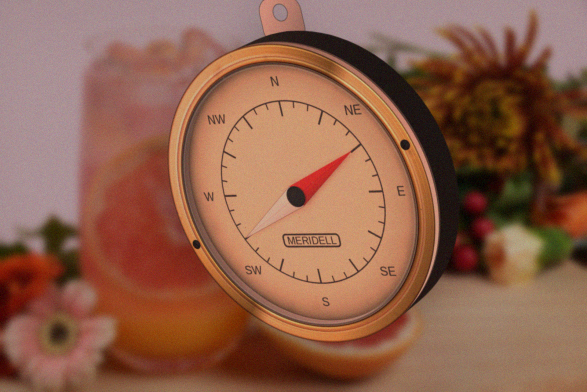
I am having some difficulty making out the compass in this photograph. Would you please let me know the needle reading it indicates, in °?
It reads 60 °
